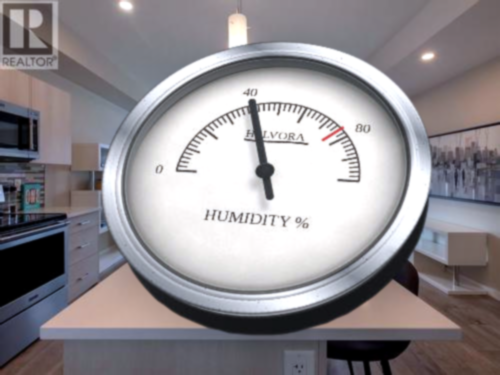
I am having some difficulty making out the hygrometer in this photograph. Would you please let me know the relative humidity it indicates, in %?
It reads 40 %
